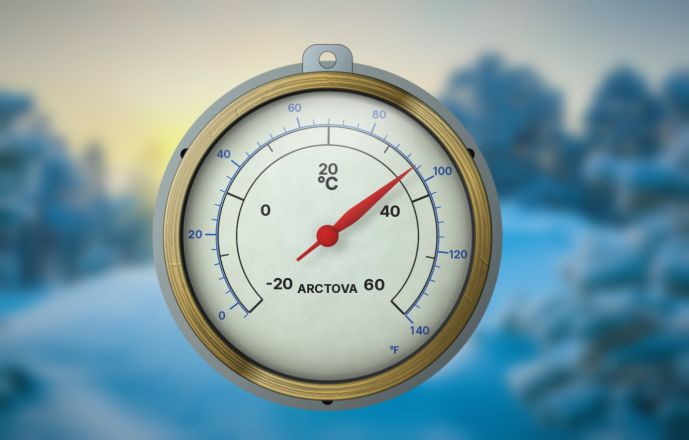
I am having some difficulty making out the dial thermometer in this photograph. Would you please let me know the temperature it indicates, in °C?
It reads 35 °C
